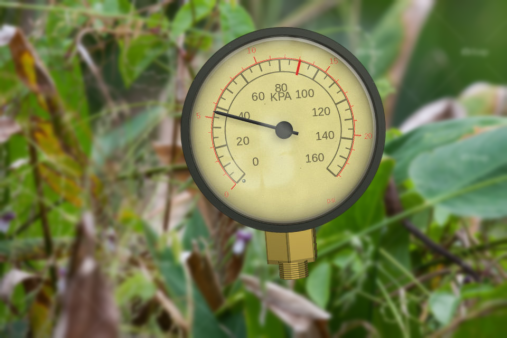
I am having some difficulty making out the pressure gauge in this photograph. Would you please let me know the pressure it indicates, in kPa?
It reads 37.5 kPa
